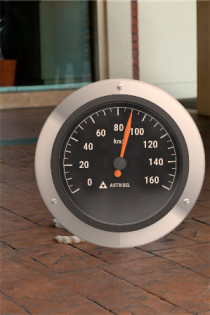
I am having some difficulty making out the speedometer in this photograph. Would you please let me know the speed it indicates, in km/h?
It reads 90 km/h
